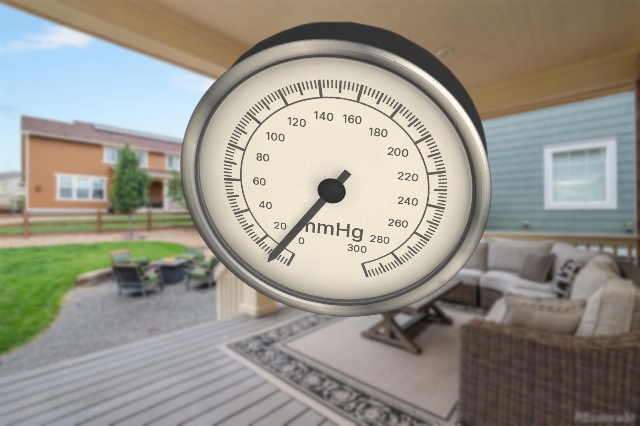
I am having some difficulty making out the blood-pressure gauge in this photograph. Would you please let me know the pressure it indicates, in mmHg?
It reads 10 mmHg
